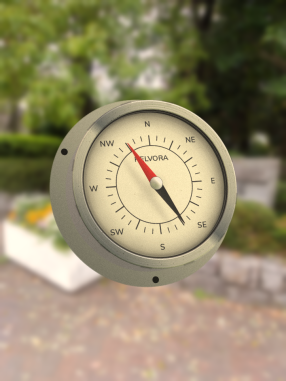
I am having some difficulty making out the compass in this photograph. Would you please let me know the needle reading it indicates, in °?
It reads 330 °
